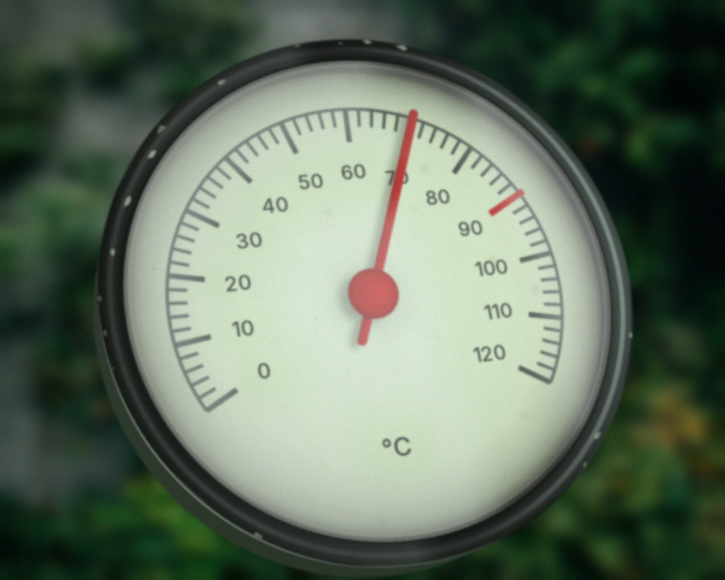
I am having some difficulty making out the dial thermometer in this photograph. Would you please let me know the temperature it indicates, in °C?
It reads 70 °C
